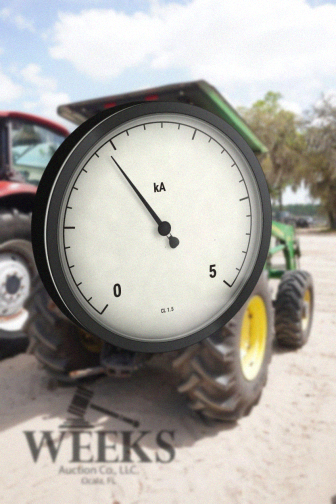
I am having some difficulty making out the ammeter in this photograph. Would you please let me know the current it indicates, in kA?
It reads 1.9 kA
